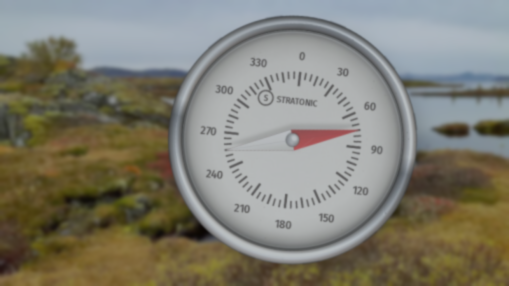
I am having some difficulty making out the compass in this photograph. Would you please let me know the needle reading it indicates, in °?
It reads 75 °
